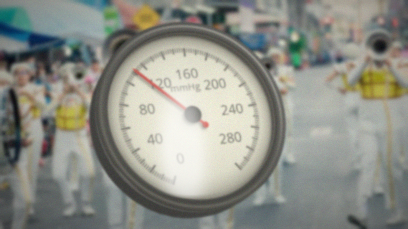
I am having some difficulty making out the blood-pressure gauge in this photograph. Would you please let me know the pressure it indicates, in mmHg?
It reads 110 mmHg
